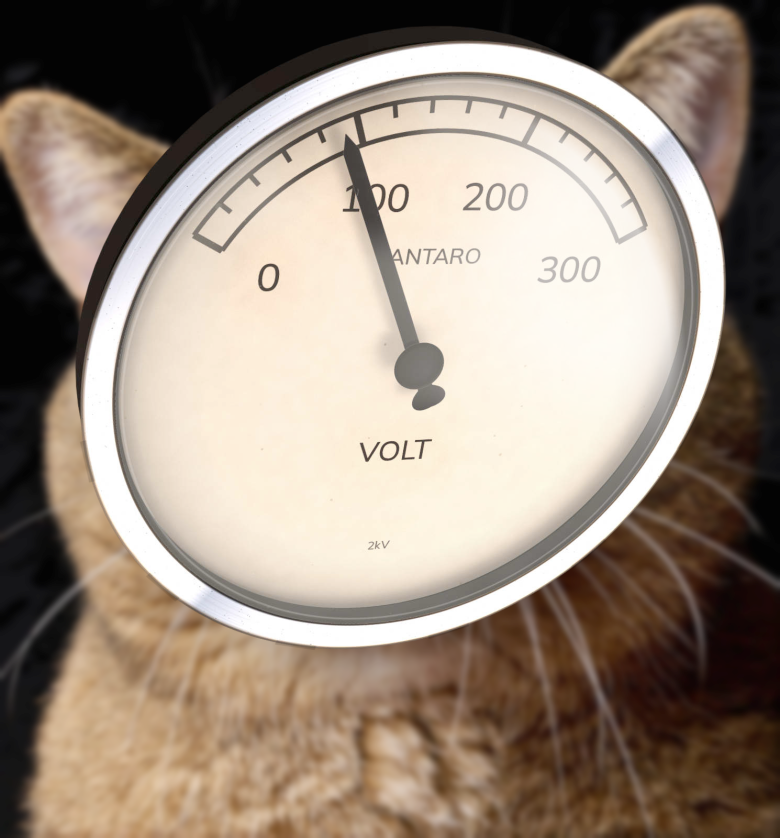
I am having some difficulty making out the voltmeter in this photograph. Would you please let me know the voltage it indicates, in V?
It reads 90 V
